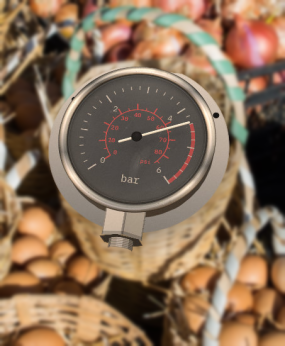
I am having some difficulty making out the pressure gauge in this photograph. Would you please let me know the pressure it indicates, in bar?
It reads 4.4 bar
